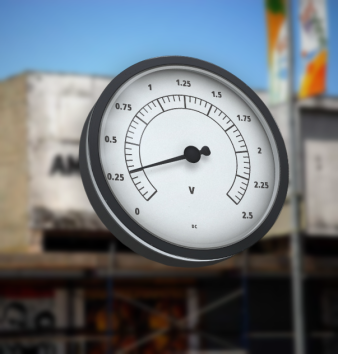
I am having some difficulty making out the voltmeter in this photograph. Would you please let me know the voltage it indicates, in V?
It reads 0.25 V
